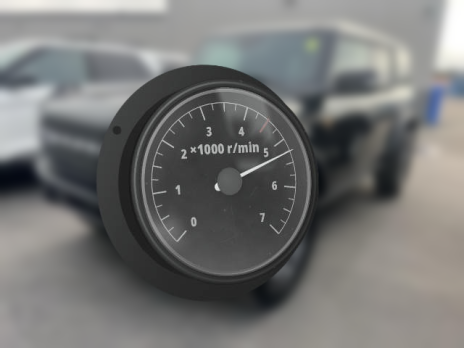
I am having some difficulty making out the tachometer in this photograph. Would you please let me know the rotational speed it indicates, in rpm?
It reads 5250 rpm
